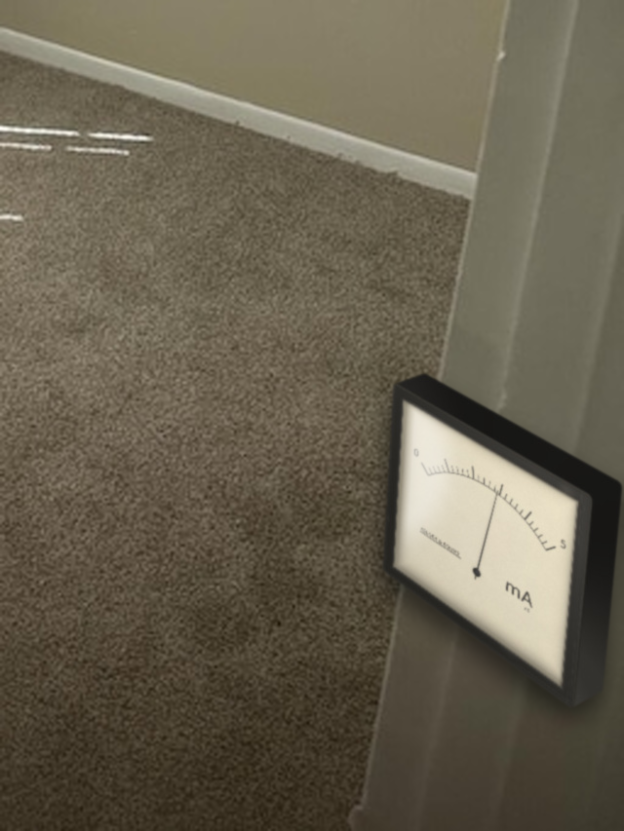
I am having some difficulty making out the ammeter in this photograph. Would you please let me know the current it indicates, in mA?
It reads 3 mA
